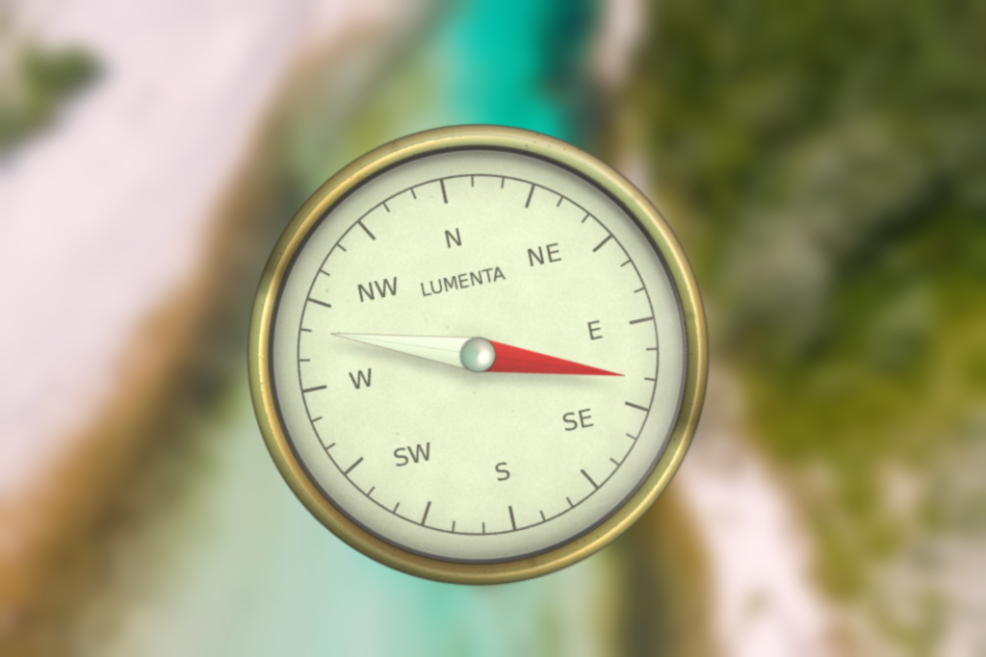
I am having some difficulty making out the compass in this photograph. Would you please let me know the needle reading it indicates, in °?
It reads 110 °
